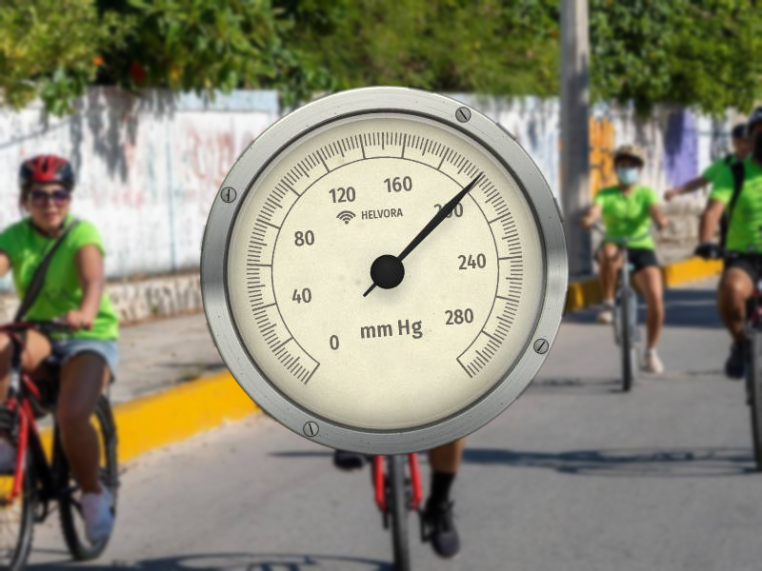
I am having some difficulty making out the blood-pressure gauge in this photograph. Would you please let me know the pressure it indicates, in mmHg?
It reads 198 mmHg
